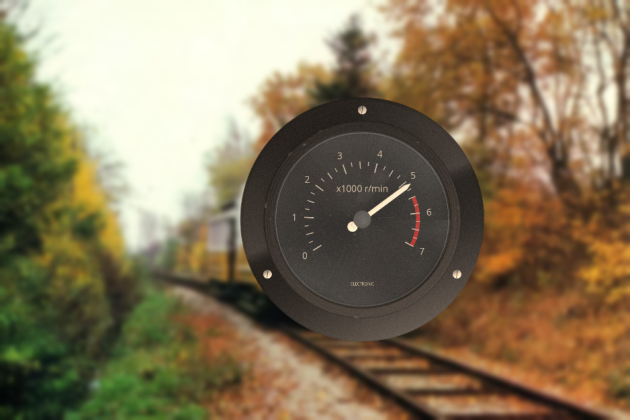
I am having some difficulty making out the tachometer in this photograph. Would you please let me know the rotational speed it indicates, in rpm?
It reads 5125 rpm
